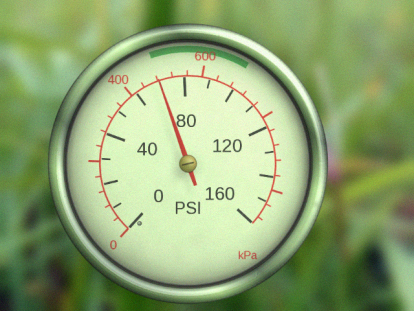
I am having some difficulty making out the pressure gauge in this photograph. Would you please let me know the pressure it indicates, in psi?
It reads 70 psi
